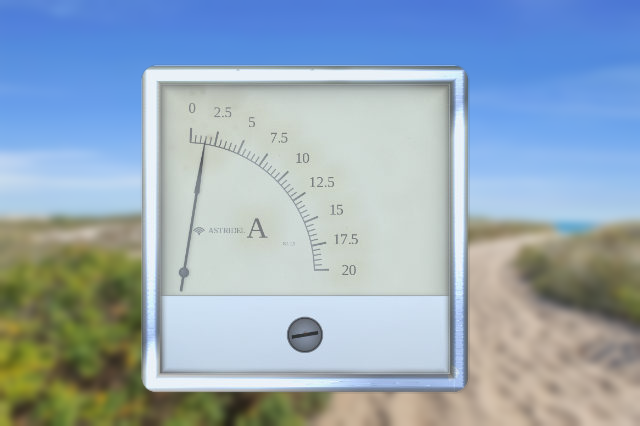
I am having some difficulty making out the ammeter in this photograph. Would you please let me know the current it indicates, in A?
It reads 1.5 A
